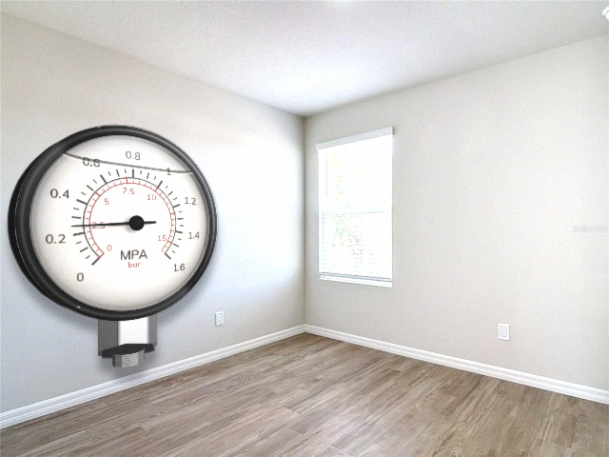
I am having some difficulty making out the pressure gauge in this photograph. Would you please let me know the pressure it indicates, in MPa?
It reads 0.25 MPa
